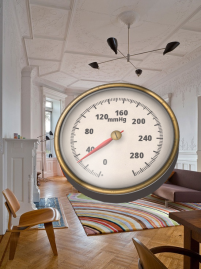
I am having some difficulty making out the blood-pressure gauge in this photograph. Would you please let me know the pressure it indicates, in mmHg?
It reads 30 mmHg
